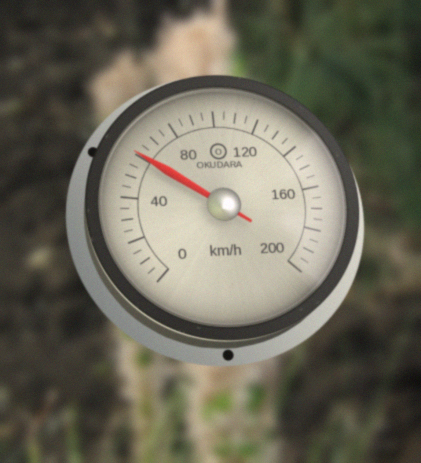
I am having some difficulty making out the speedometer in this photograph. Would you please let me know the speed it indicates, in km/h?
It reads 60 km/h
